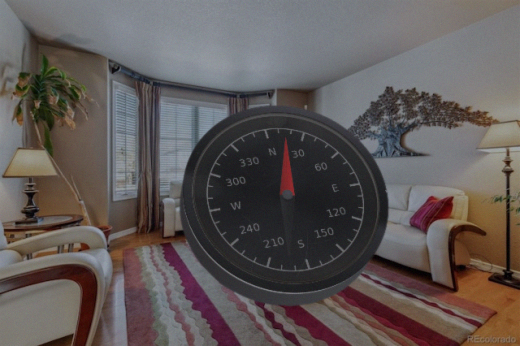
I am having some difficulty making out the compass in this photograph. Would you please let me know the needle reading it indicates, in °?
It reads 15 °
